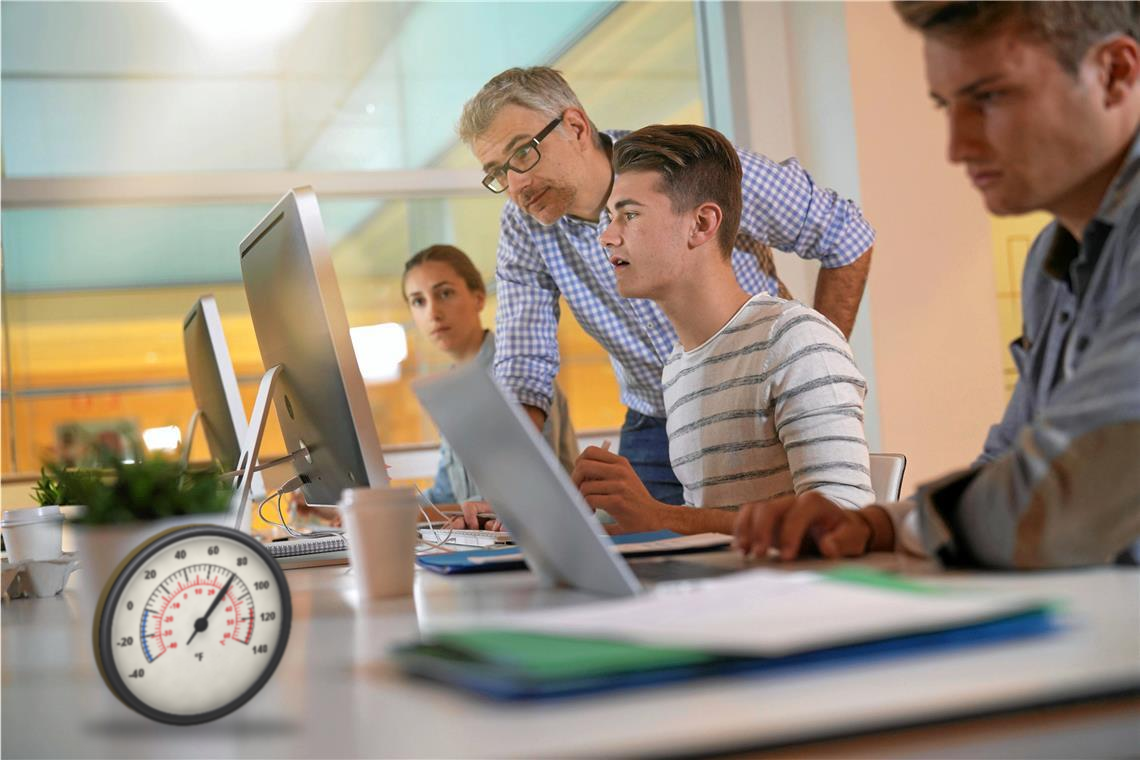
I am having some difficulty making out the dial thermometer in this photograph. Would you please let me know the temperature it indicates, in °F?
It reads 80 °F
